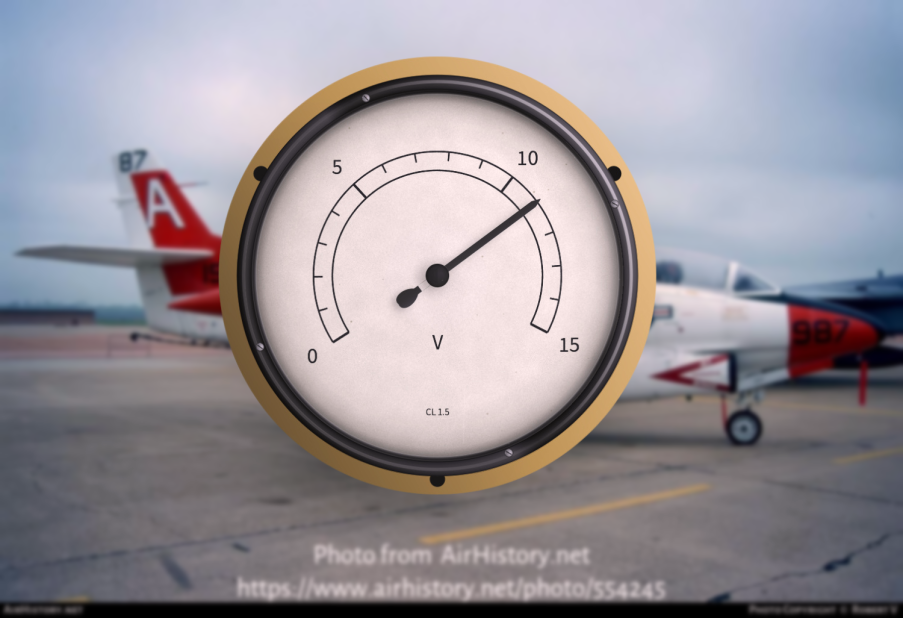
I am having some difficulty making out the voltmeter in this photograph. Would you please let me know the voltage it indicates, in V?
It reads 11 V
